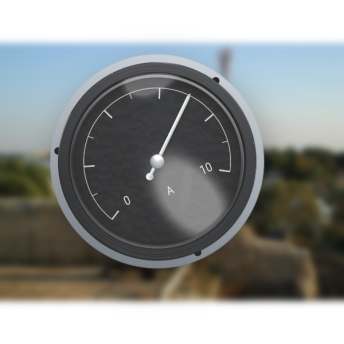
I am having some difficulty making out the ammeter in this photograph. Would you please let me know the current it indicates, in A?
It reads 7 A
